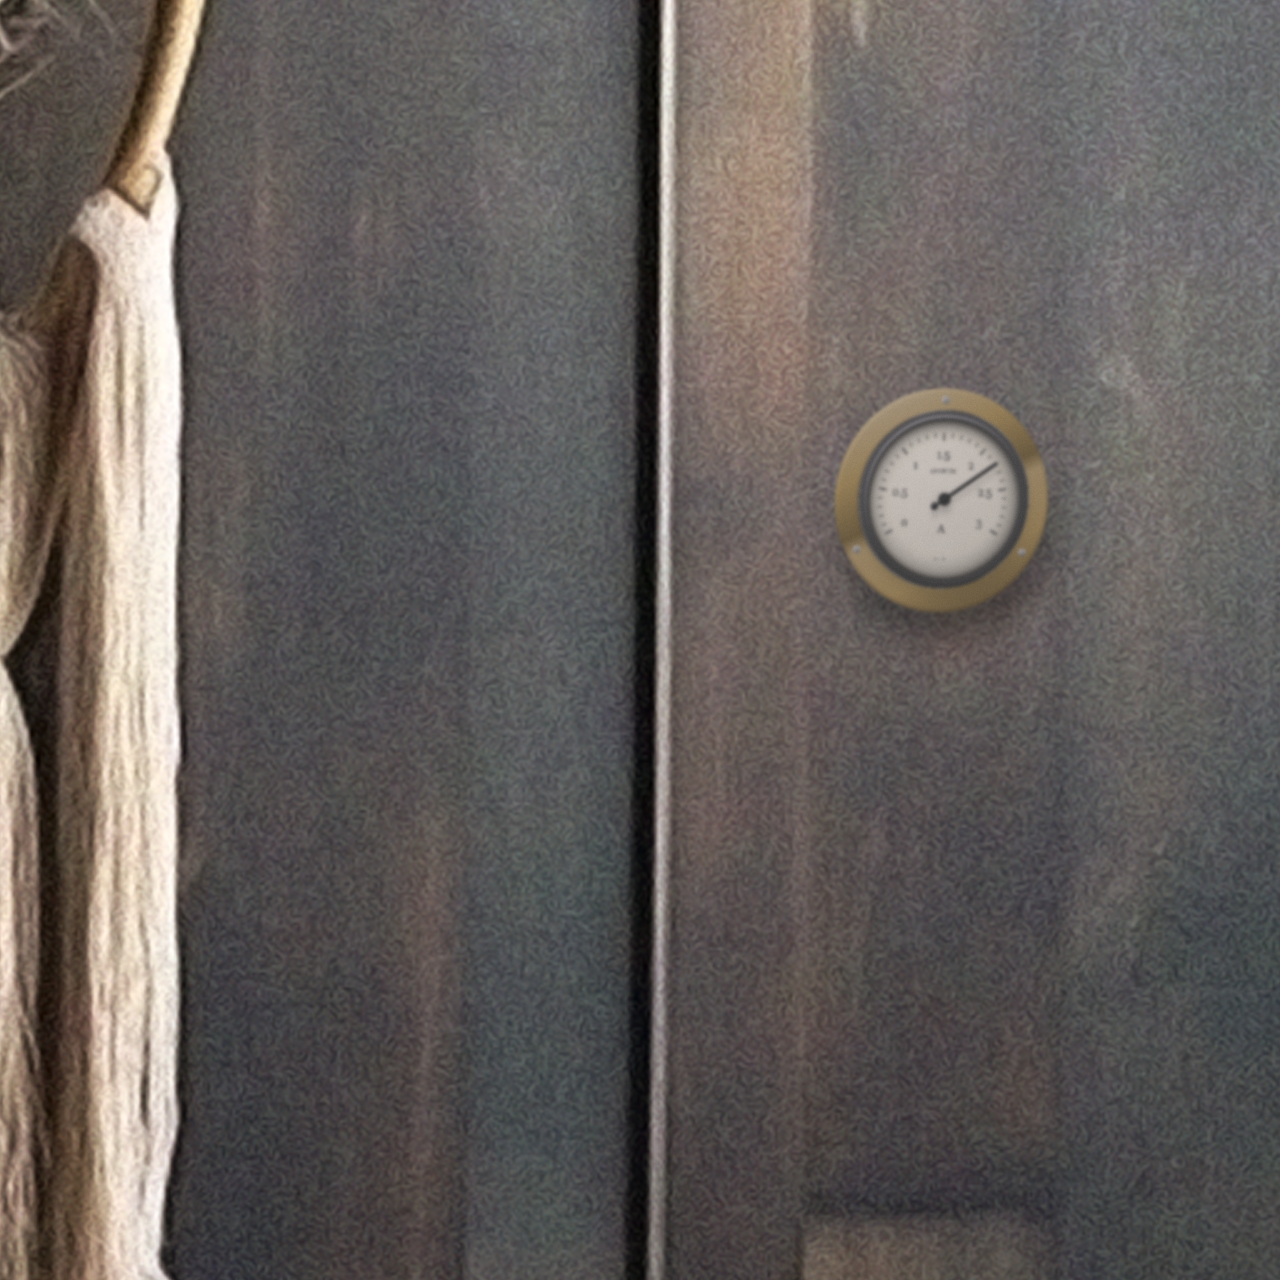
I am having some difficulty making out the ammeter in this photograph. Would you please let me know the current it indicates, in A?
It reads 2.2 A
